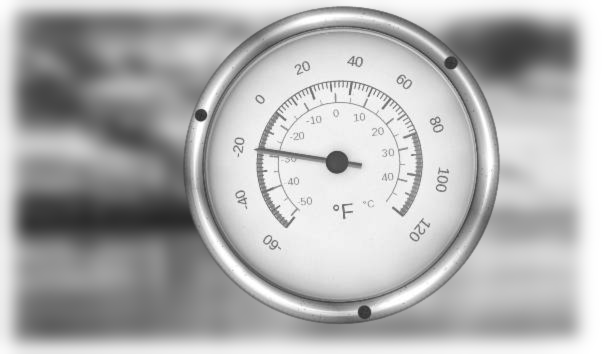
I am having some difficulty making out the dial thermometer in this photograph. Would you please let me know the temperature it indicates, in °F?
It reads -20 °F
